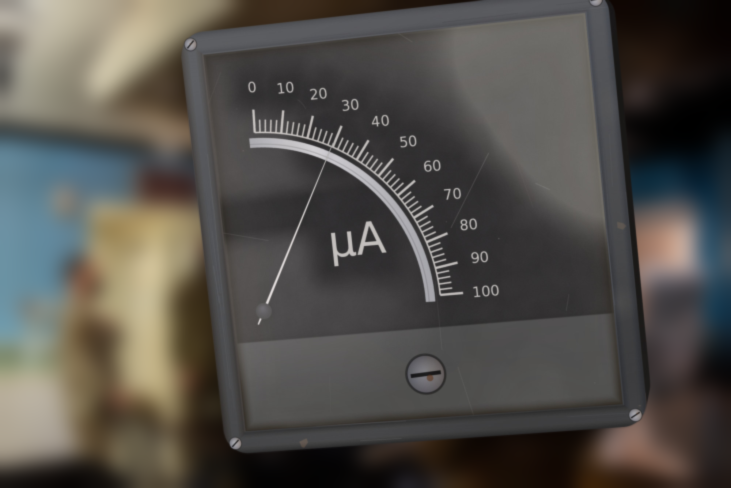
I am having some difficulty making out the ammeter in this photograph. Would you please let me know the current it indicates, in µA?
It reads 30 µA
